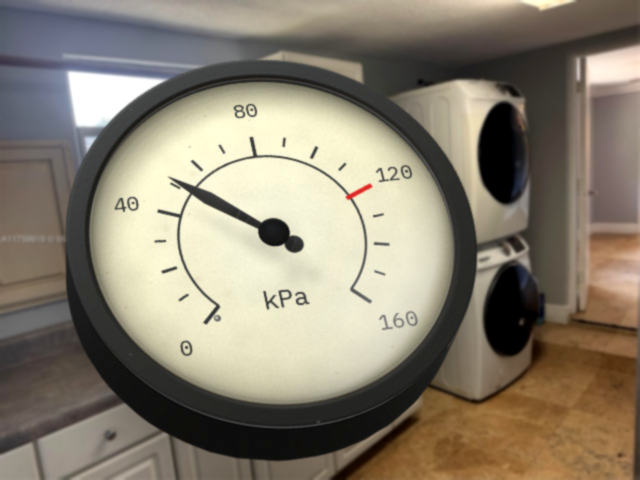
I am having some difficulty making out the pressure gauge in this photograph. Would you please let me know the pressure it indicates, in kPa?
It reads 50 kPa
